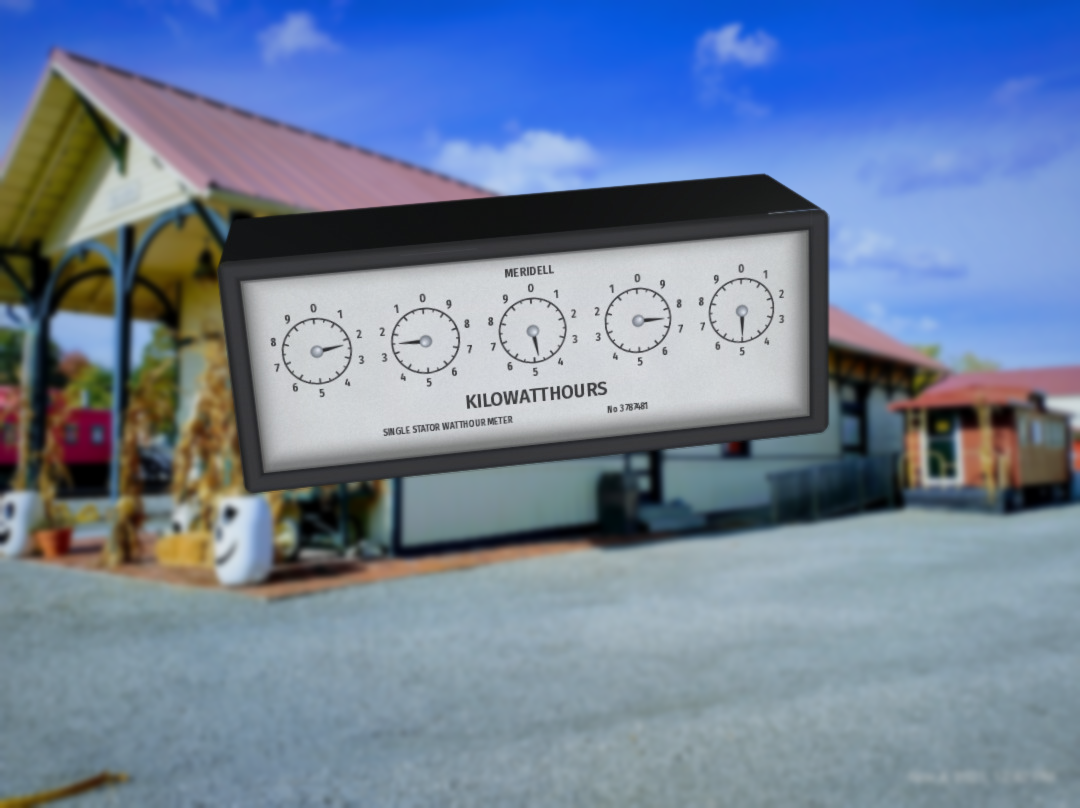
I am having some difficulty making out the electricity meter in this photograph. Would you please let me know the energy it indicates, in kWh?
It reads 22475 kWh
